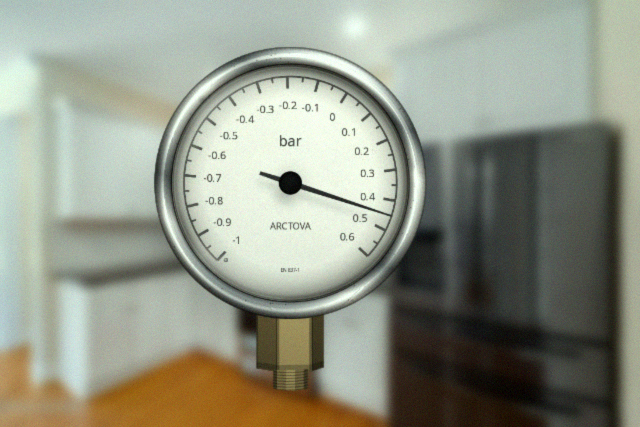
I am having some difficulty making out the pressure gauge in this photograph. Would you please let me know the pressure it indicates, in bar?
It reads 0.45 bar
